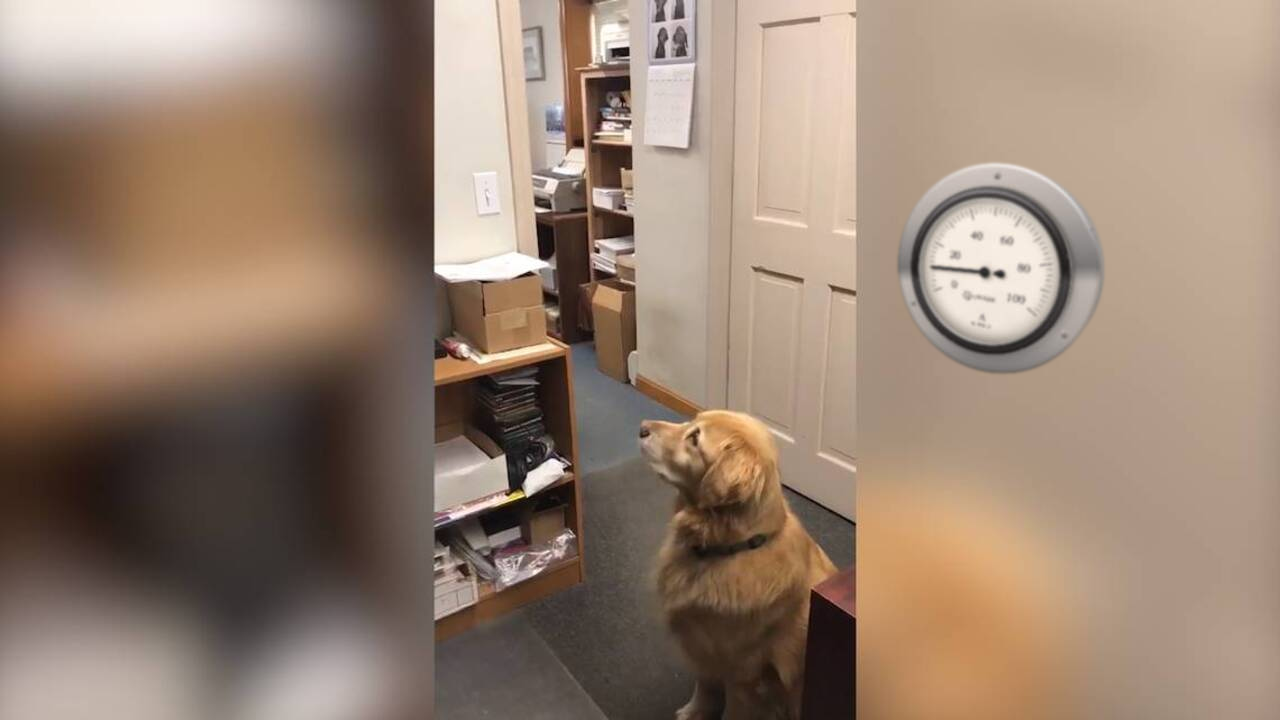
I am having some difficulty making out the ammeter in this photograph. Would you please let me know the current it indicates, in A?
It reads 10 A
